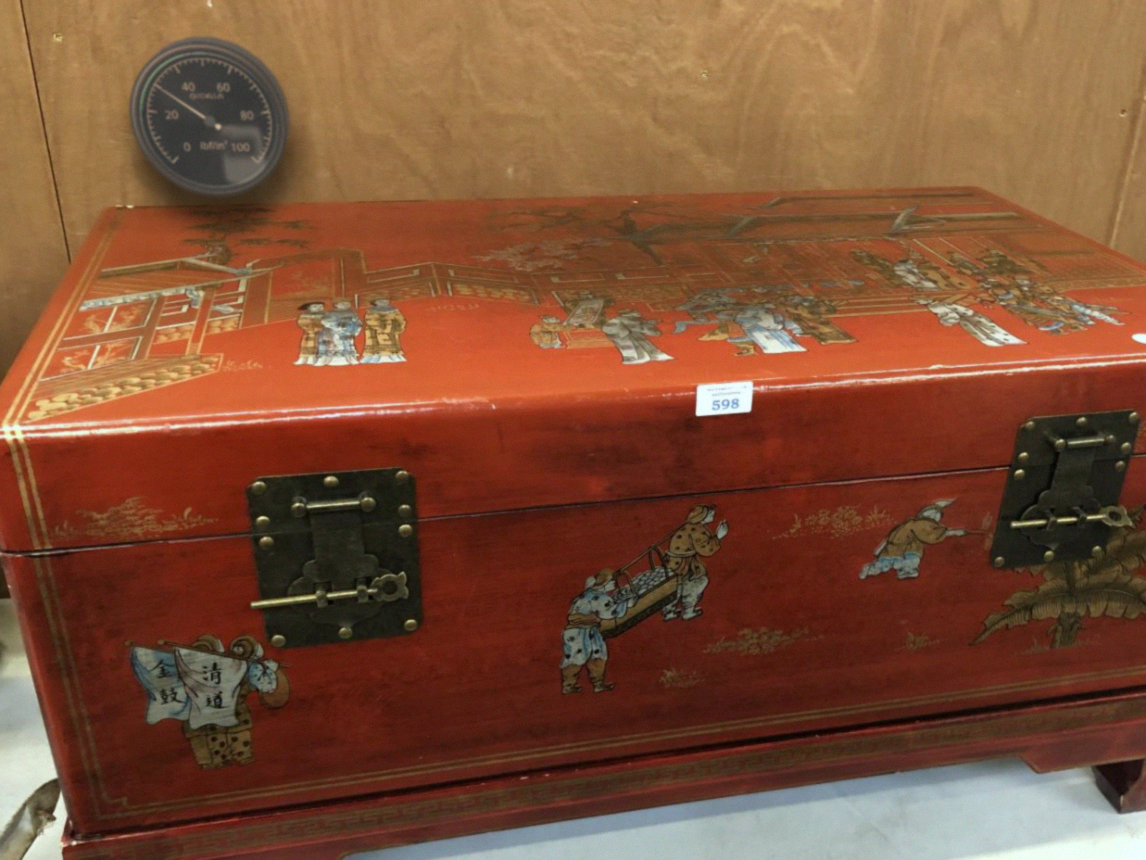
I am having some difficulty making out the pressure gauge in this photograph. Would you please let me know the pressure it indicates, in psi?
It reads 30 psi
